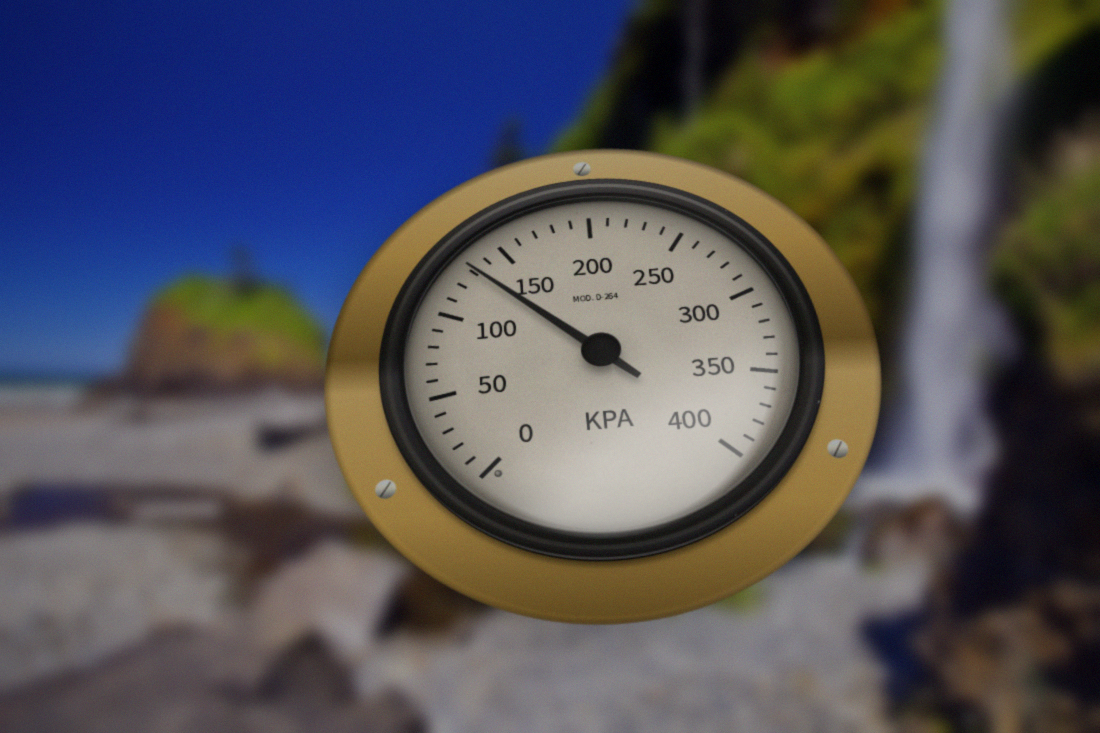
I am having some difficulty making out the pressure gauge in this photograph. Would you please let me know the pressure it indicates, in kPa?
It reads 130 kPa
